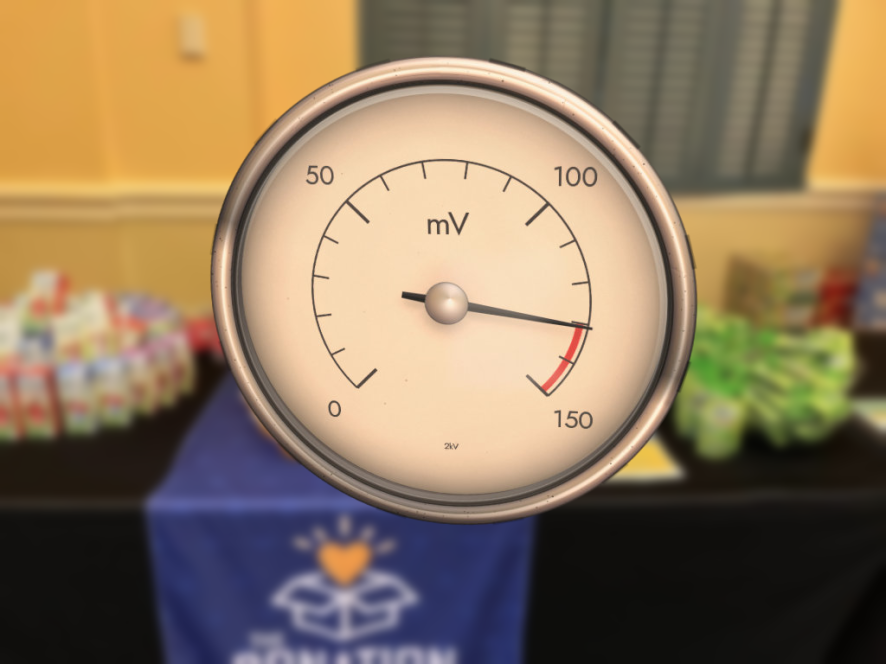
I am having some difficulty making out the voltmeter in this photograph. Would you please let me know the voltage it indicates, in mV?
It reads 130 mV
